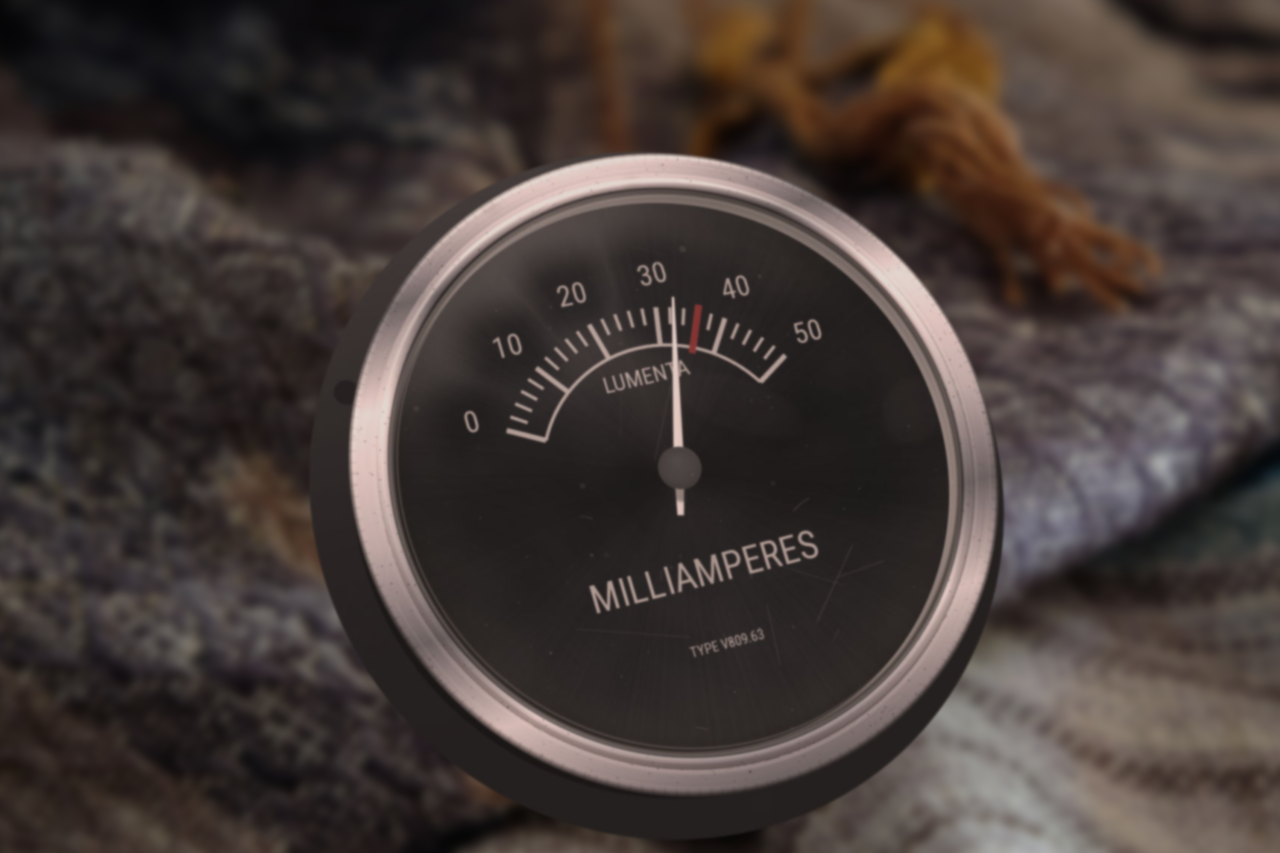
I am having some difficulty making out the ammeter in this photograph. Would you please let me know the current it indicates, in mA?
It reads 32 mA
